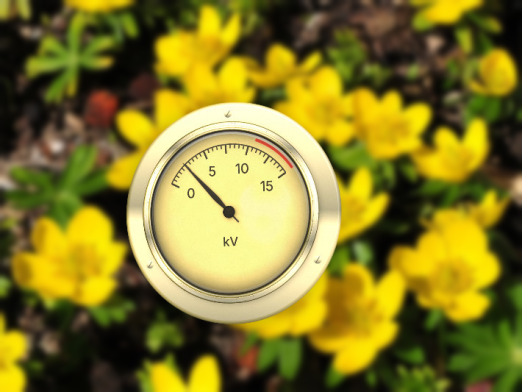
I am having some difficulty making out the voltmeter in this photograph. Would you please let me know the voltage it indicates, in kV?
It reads 2.5 kV
